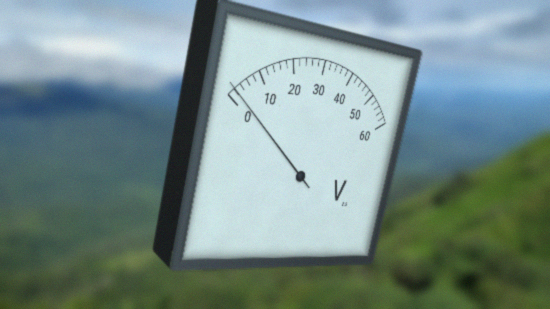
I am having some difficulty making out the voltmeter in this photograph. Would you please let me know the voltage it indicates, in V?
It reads 2 V
